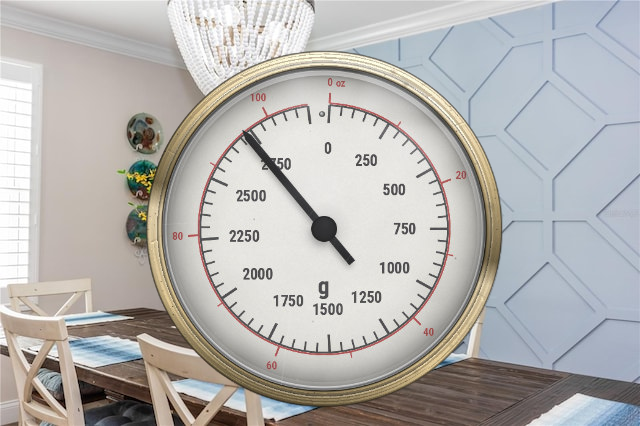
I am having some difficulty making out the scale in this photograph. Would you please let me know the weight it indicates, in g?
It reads 2725 g
